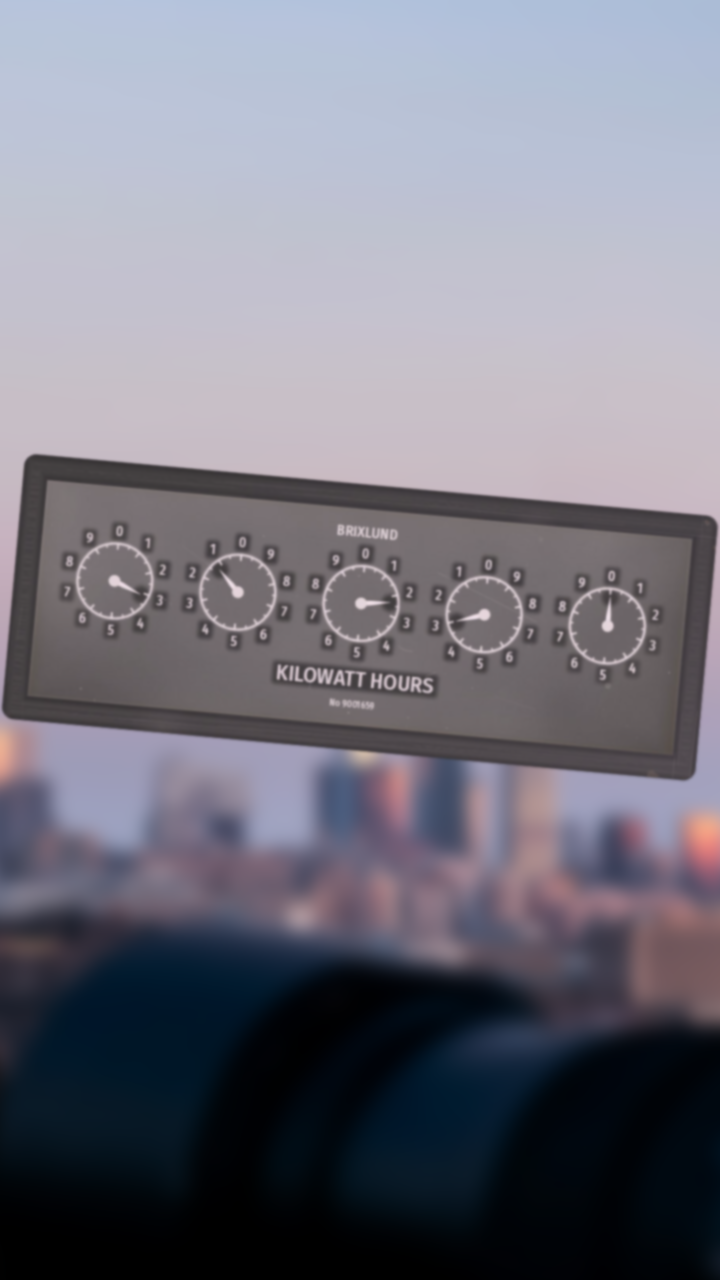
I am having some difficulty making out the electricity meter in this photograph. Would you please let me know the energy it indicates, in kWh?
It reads 31230 kWh
